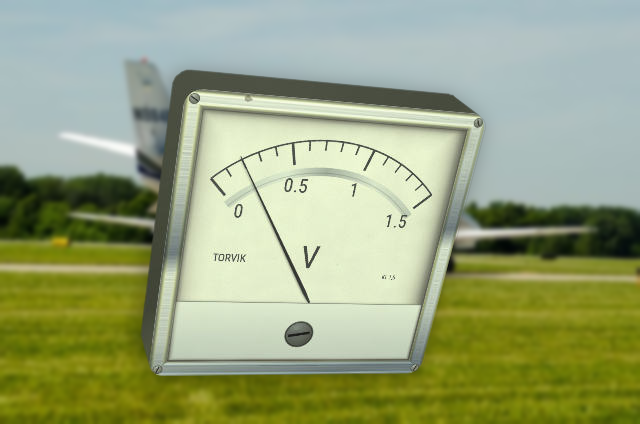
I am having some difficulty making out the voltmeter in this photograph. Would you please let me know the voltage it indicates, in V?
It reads 0.2 V
